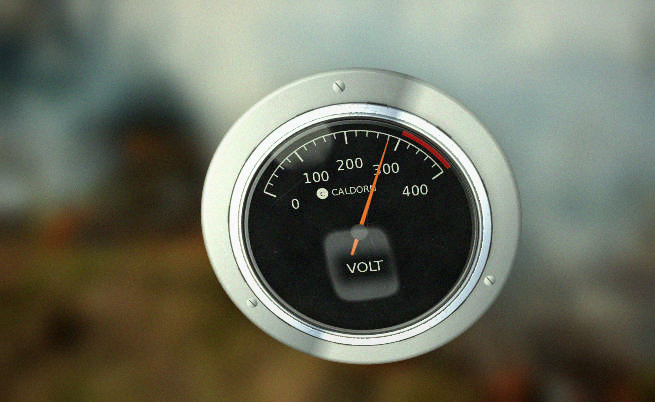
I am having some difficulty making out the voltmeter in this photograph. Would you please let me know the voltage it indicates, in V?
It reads 280 V
